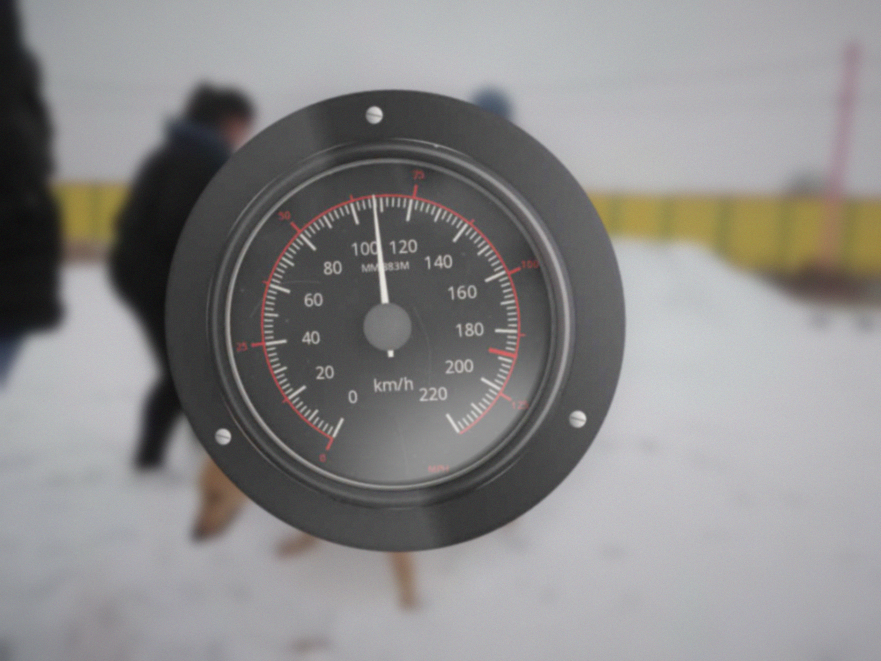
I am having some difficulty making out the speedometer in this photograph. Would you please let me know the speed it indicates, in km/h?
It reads 108 km/h
